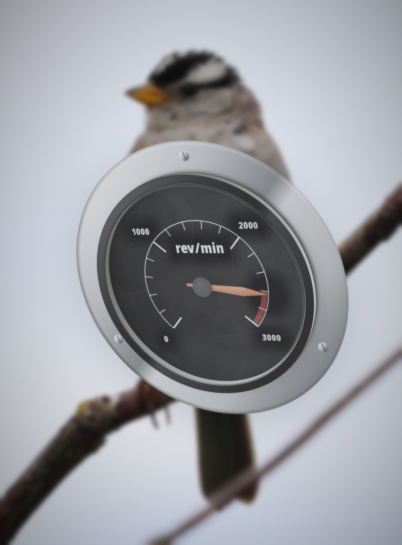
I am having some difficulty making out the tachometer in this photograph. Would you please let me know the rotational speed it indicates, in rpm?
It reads 2600 rpm
